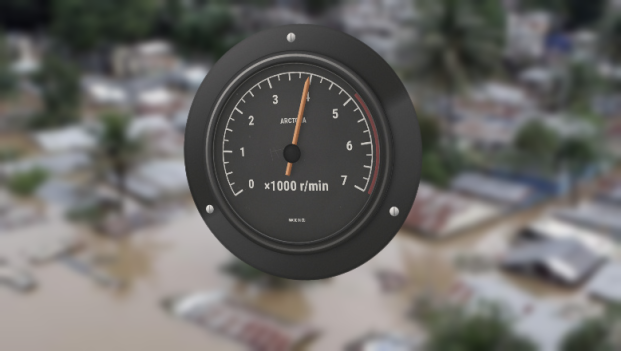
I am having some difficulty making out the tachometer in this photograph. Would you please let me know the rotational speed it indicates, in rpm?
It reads 4000 rpm
